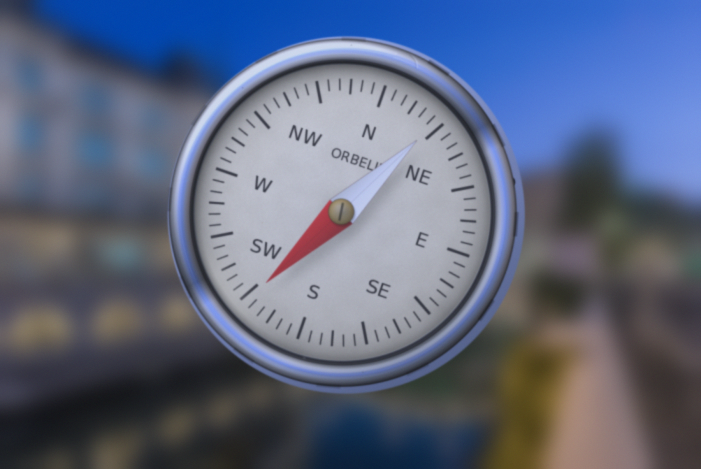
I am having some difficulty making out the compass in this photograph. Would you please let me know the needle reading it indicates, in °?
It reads 207.5 °
